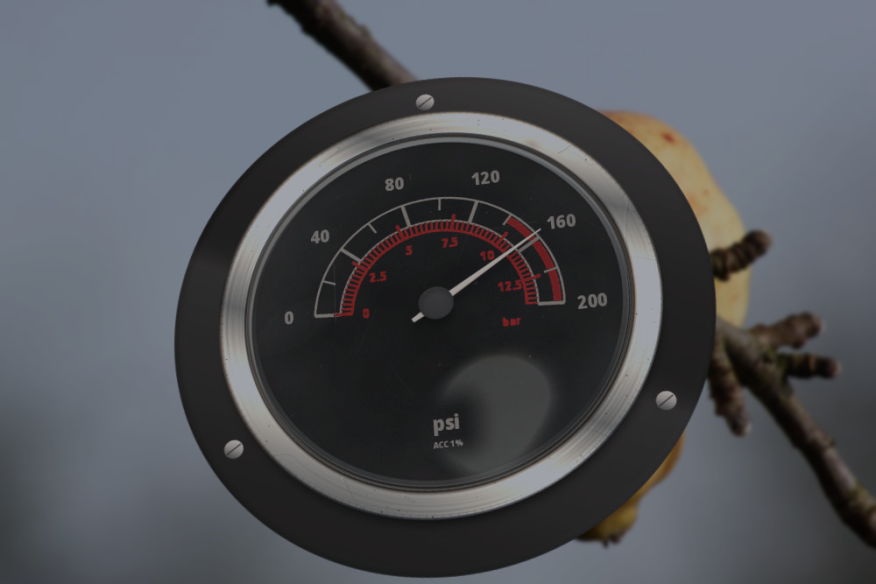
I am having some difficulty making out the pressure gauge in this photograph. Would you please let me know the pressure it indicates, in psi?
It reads 160 psi
